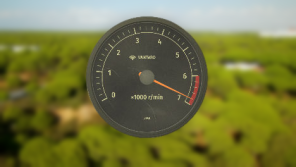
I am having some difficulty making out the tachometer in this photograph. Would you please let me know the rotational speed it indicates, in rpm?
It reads 6800 rpm
